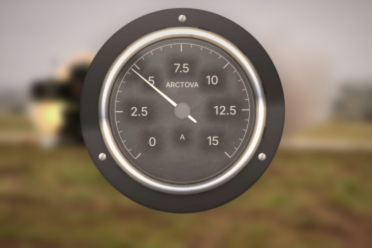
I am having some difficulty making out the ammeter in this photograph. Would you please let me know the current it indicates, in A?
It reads 4.75 A
